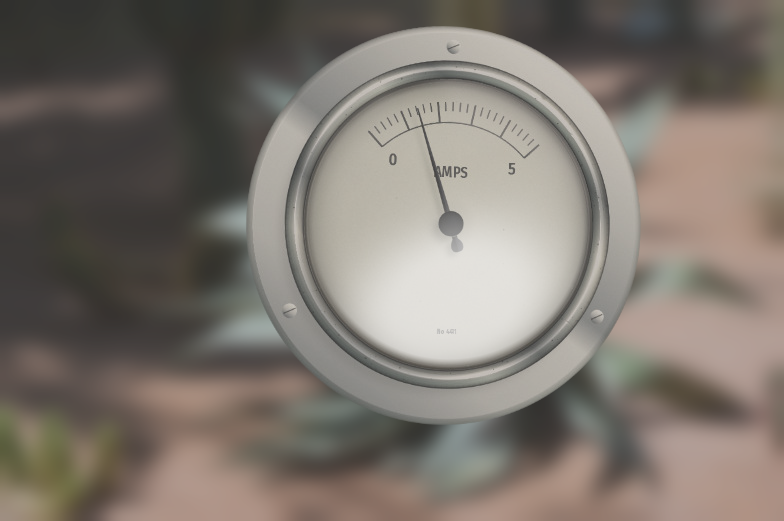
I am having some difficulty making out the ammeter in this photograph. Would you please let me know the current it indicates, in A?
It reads 1.4 A
